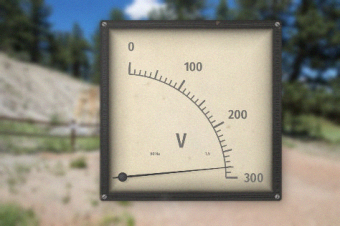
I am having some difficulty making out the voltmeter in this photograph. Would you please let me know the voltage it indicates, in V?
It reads 280 V
